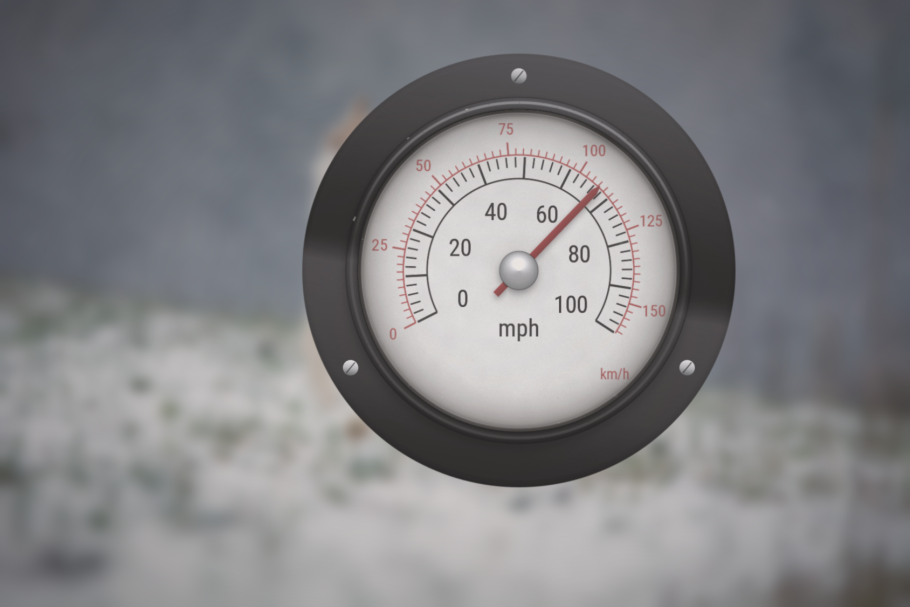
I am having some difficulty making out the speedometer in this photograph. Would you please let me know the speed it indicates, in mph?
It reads 67 mph
